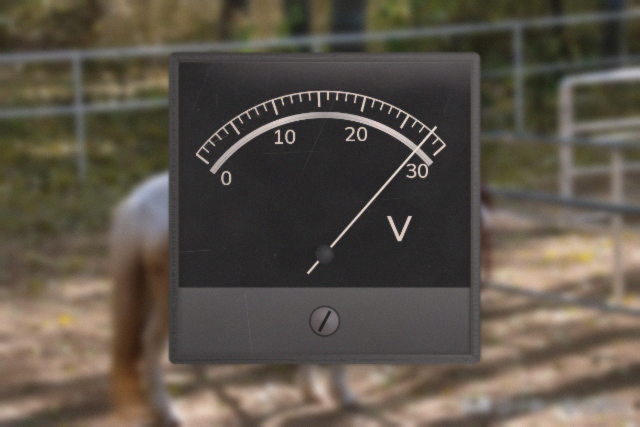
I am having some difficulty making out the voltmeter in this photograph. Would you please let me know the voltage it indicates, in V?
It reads 28 V
